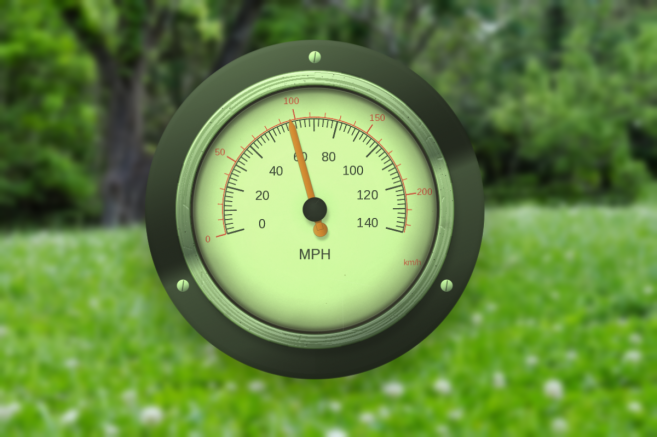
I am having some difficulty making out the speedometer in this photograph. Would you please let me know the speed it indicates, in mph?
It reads 60 mph
